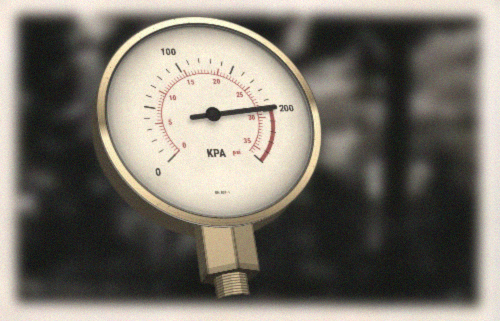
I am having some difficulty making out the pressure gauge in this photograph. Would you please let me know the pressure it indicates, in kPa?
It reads 200 kPa
